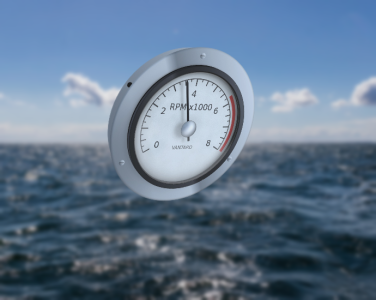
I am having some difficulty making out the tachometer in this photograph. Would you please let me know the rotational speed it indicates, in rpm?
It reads 3500 rpm
